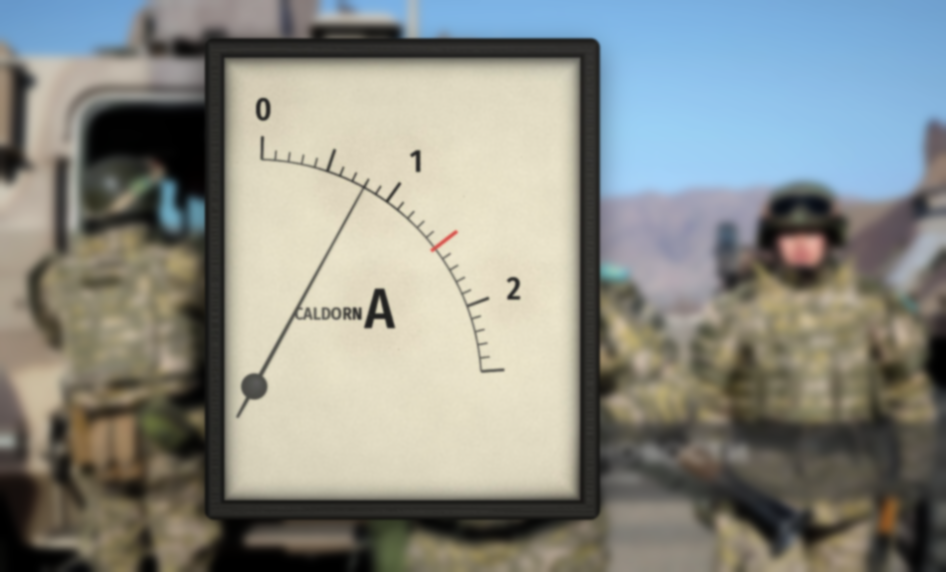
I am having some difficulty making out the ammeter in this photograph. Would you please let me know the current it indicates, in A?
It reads 0.8 A
